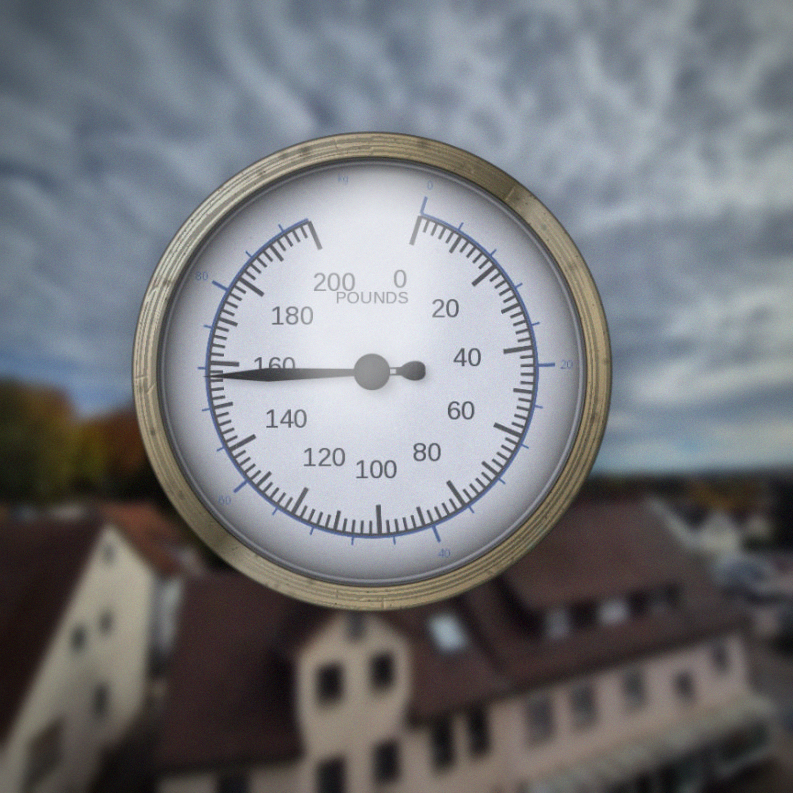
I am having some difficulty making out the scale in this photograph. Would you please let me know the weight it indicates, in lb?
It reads 157 lb
